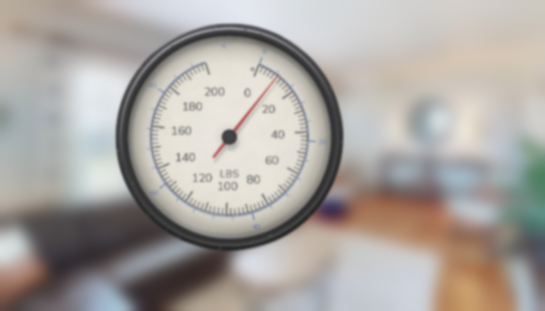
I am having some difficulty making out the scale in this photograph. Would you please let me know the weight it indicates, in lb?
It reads 10 lb
